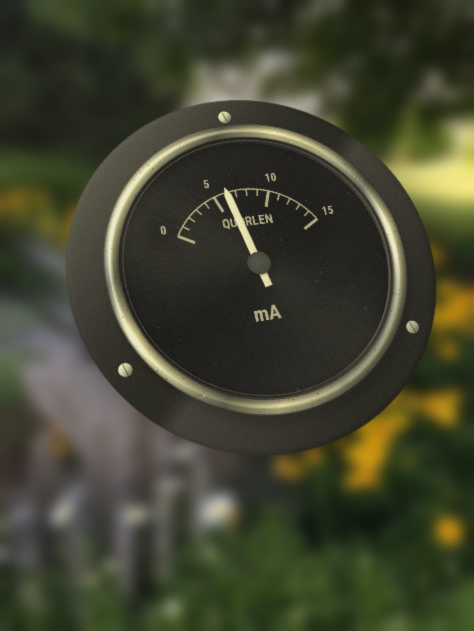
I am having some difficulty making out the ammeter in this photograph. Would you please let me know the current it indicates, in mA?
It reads 6 mA
